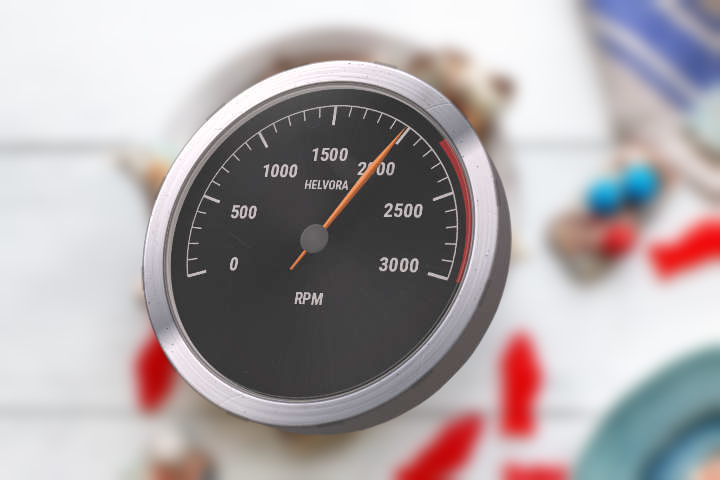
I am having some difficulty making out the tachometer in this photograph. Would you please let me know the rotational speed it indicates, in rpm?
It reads 2000 rpm
